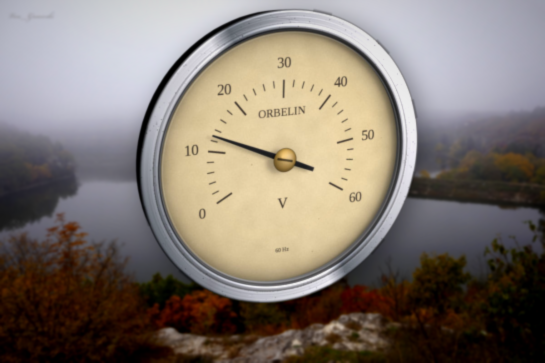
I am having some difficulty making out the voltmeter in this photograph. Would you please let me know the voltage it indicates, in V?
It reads 13 V
